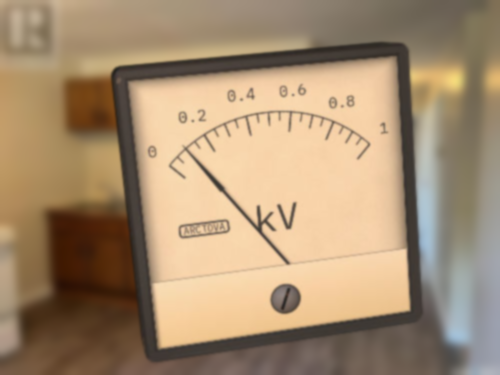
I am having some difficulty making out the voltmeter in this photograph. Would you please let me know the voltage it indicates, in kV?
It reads 0.1 kV
